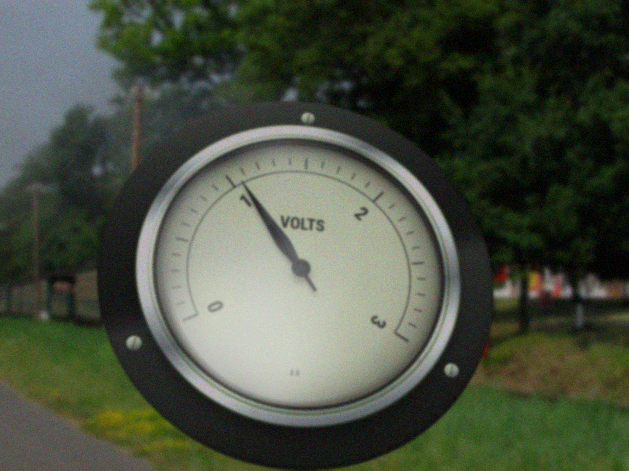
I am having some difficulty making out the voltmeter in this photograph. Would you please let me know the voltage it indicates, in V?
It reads 1.05 V
